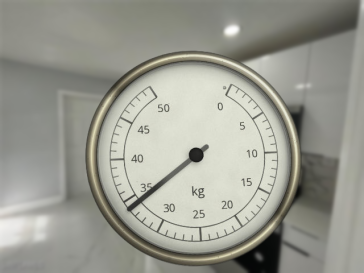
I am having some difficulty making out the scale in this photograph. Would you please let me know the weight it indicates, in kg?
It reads 34 kg
